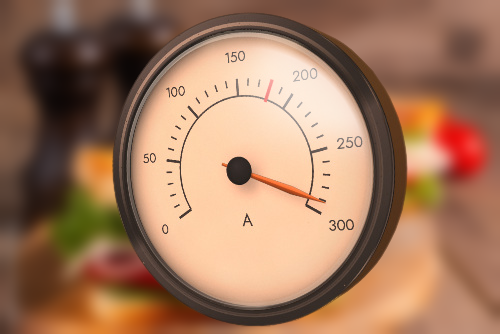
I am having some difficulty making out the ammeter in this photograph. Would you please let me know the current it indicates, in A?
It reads 290 A
